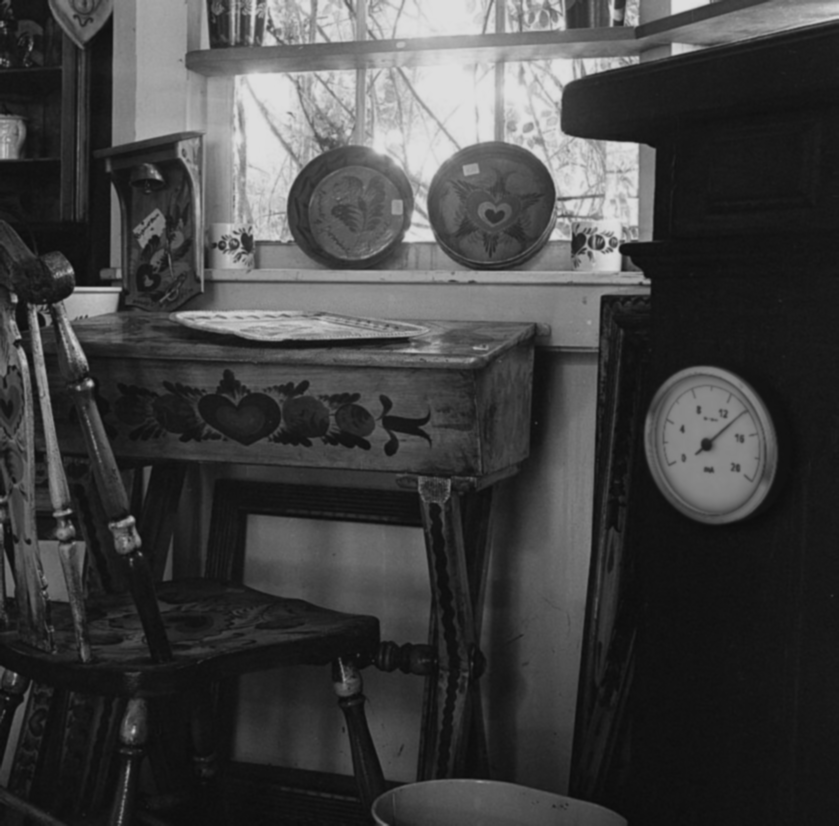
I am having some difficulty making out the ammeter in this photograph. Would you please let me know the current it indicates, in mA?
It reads 14 mA
